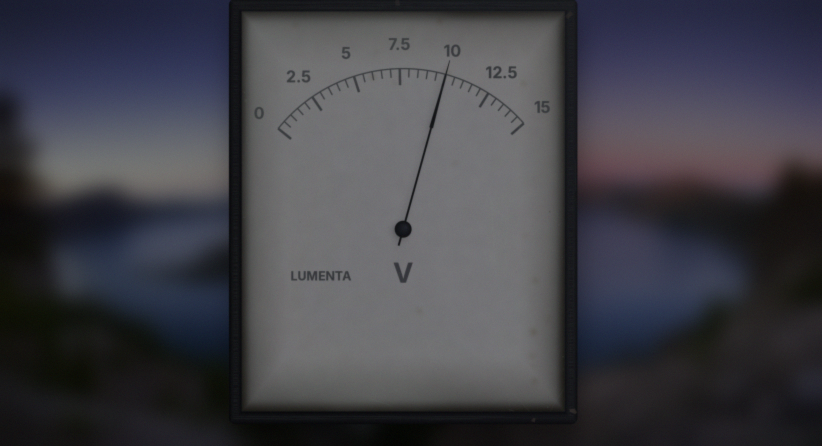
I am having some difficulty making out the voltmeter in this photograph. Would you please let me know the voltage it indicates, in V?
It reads 10 V
